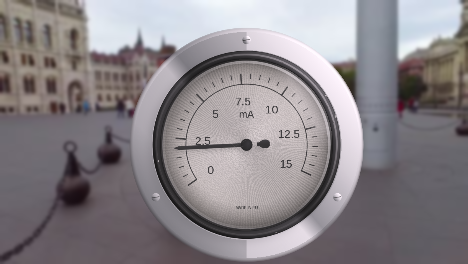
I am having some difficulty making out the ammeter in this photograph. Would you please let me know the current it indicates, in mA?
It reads 2 mA
